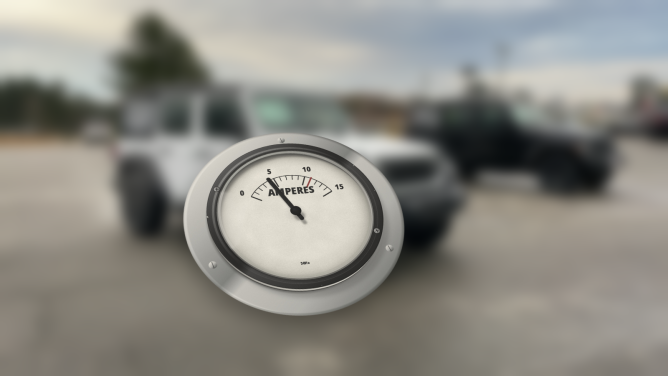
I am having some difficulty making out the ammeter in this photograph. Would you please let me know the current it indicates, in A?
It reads 4 A
